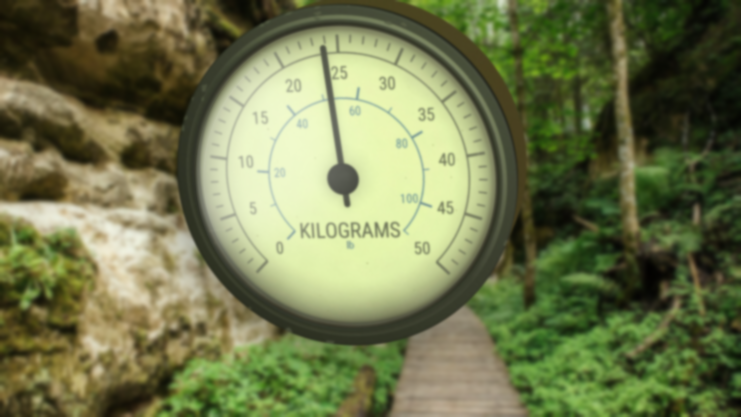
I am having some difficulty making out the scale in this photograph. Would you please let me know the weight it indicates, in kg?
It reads 24 kg
